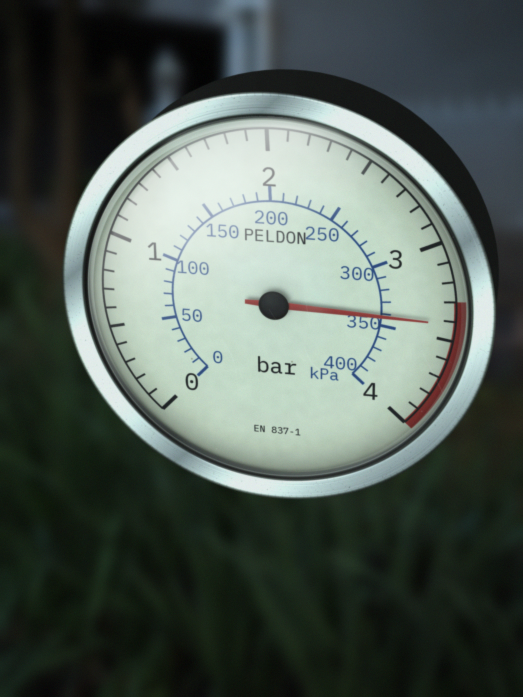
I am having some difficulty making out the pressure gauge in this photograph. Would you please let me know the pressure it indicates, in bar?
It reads 3.4 bar
